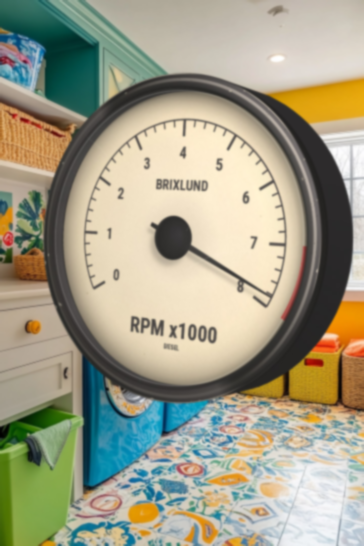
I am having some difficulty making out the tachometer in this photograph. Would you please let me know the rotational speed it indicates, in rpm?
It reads 7800 rpm
